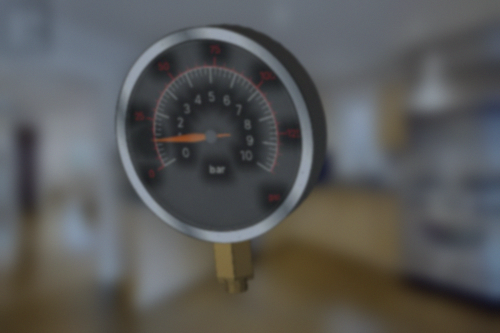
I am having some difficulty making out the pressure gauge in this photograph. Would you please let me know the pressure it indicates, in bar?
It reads 1 bar
